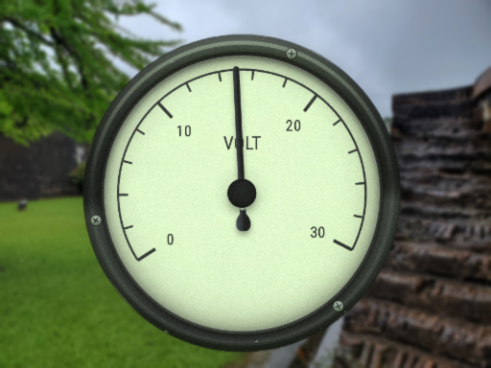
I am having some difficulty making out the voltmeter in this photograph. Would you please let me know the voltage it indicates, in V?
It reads 15 V
